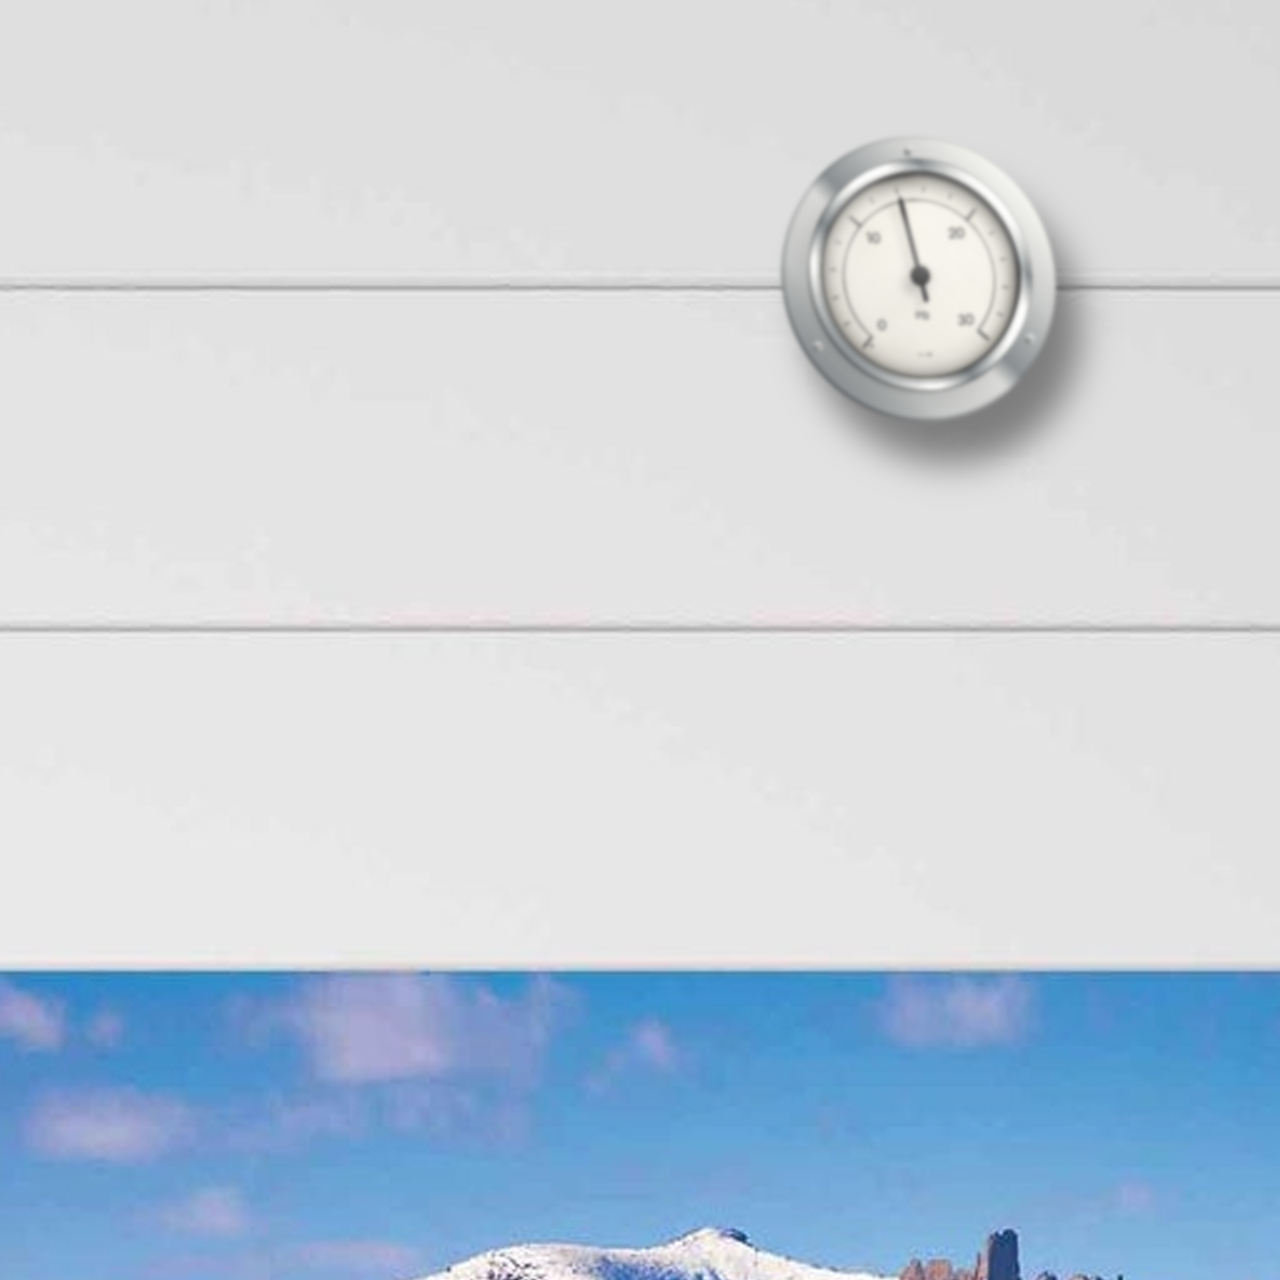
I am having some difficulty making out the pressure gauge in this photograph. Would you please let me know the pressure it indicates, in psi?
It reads 14 psi
